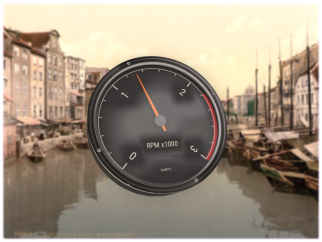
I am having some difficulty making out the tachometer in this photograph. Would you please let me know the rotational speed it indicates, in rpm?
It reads 1300 rpm
